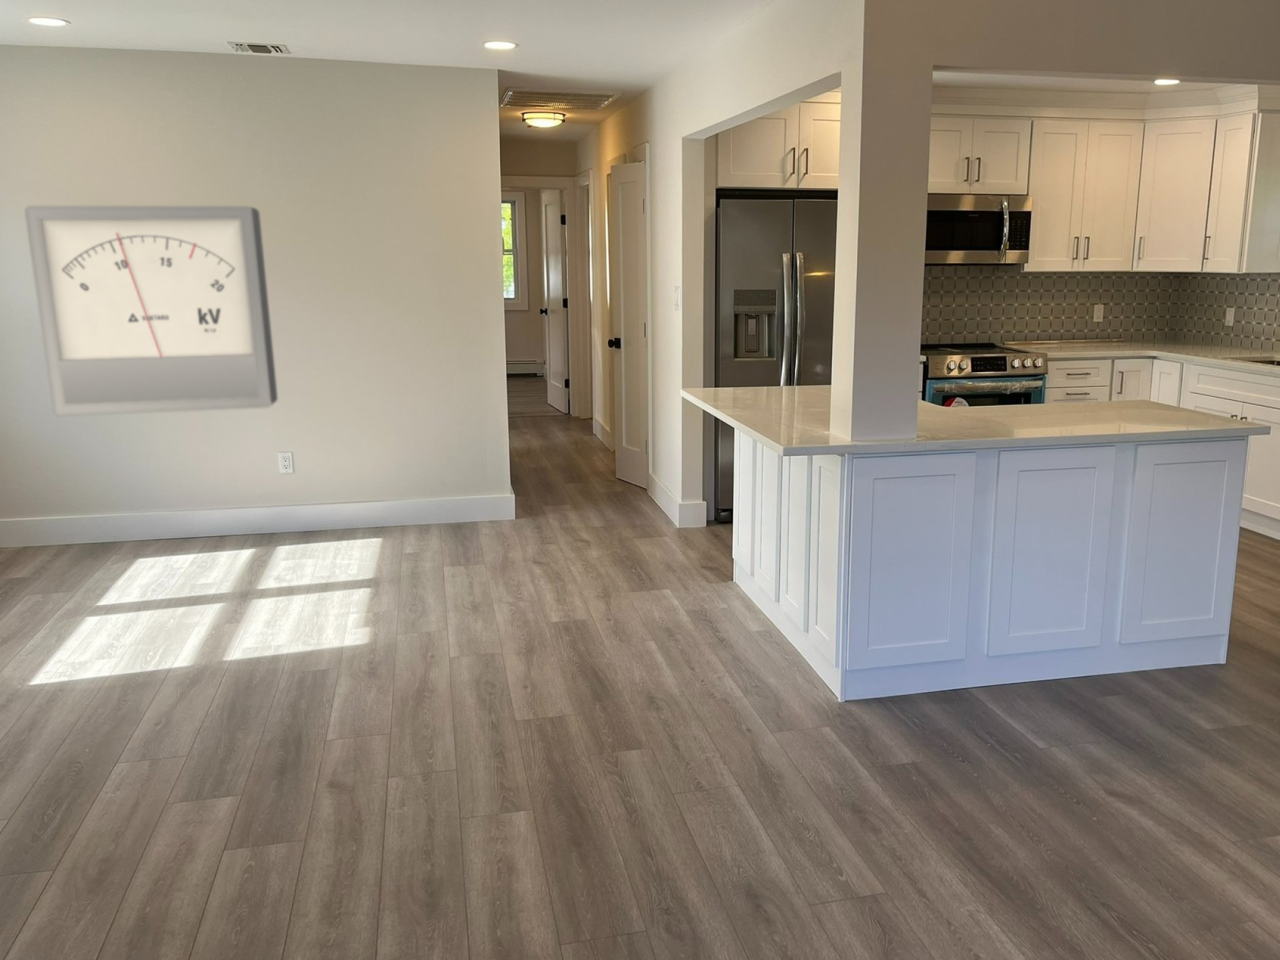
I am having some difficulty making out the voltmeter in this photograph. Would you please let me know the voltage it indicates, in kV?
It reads 11 kV
